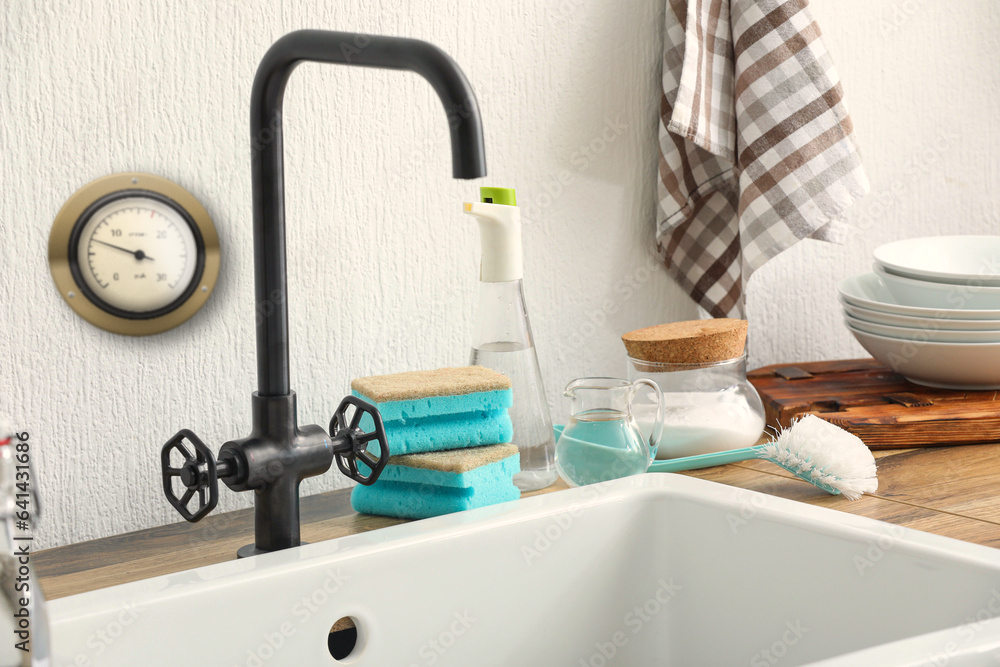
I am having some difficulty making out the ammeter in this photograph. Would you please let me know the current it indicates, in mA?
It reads 7 mA
